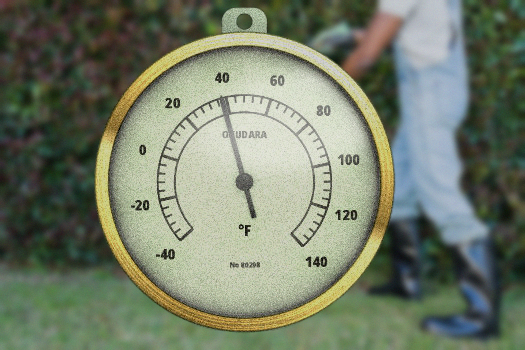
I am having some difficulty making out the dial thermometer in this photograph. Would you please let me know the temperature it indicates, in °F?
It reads 38 °F
